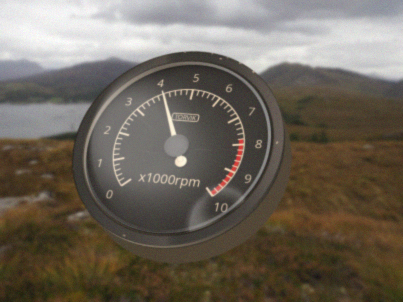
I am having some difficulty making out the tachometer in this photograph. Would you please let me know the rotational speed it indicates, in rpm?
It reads 4000 rpm
